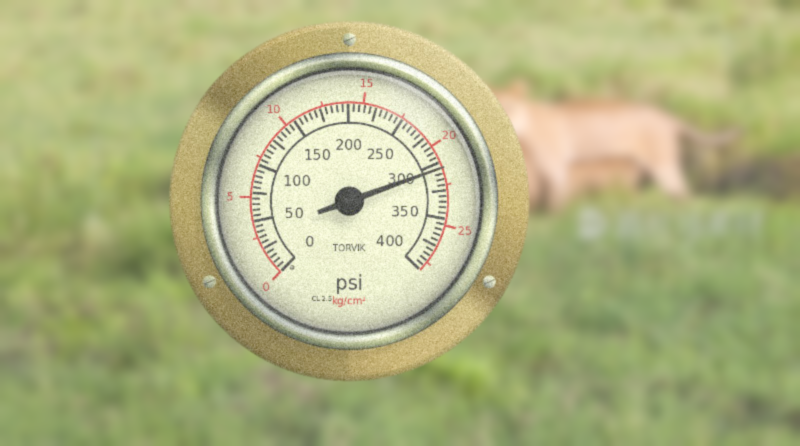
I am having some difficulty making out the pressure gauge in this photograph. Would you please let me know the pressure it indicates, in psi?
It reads 305 psi
